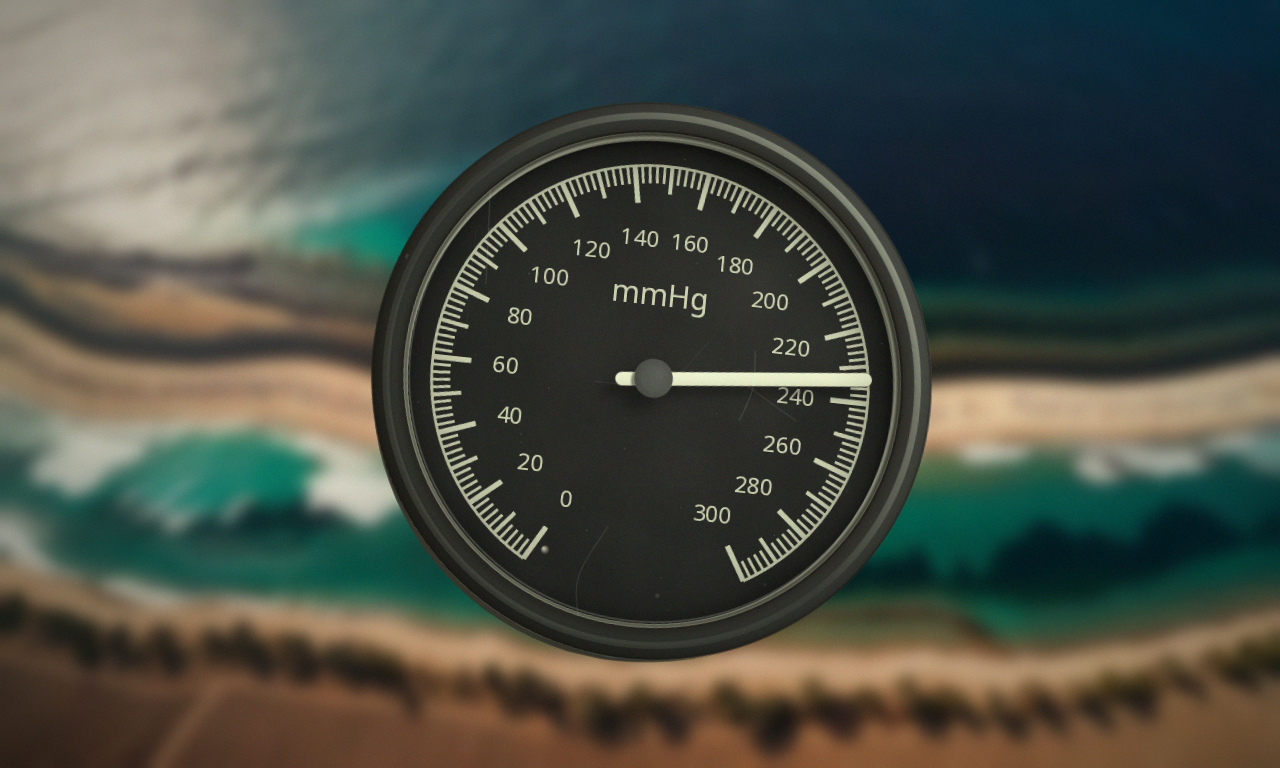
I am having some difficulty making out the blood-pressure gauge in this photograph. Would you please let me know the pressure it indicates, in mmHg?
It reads 234 mmHg
